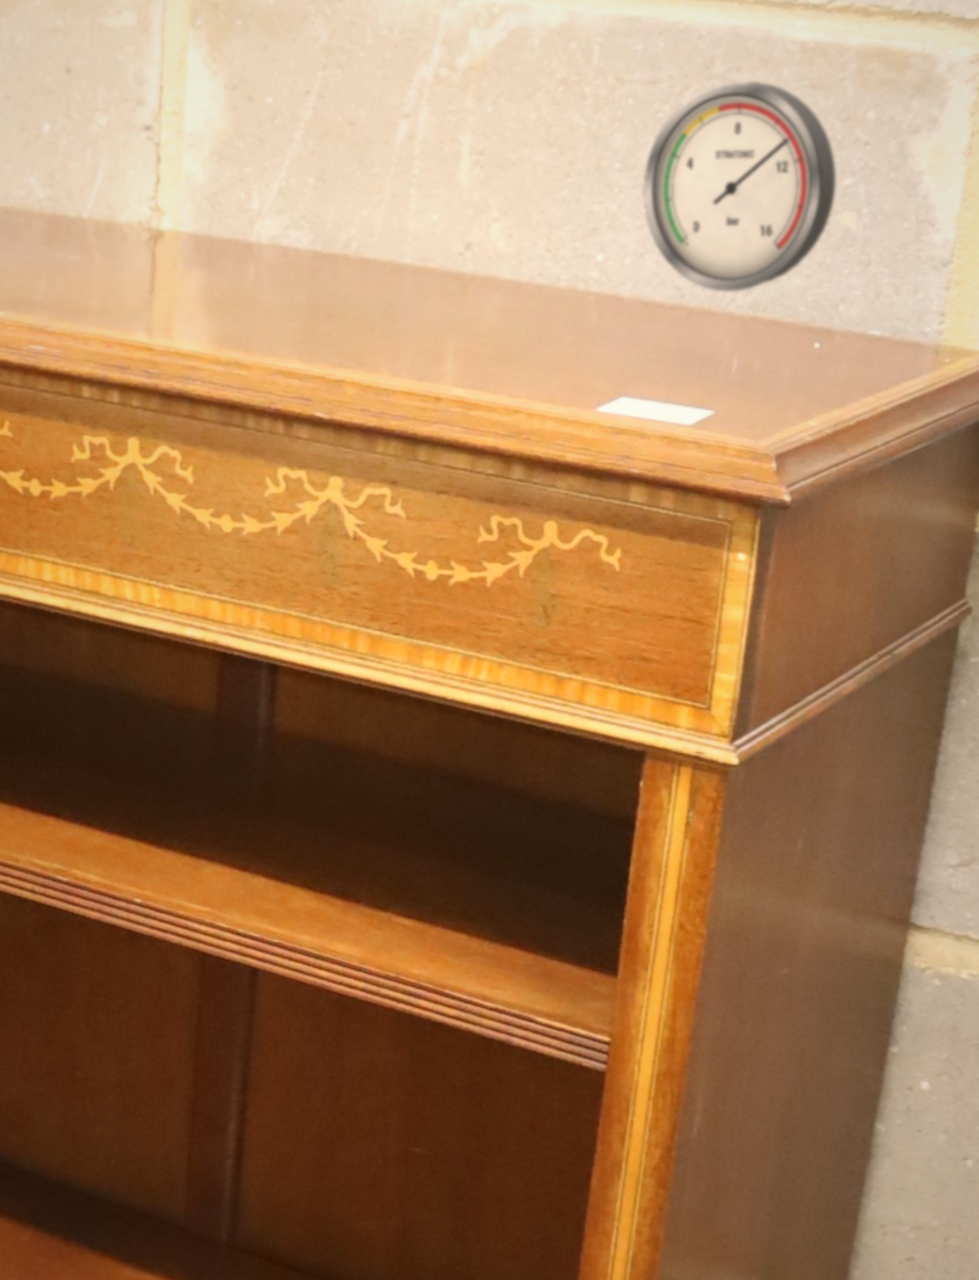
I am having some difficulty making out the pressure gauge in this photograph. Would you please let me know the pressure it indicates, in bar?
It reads 11 bar
